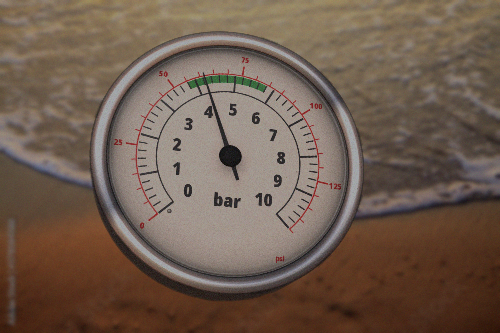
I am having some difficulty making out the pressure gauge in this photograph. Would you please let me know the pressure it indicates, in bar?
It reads 4.2 bar
